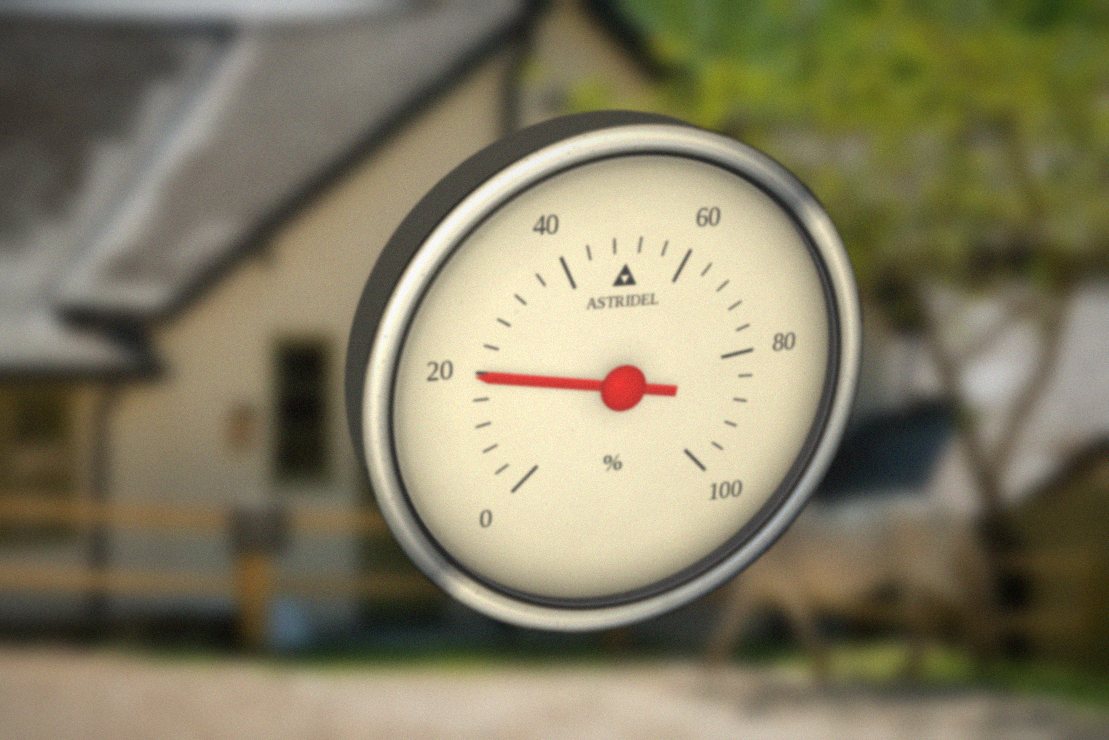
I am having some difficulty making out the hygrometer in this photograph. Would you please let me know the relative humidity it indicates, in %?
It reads 20 %
